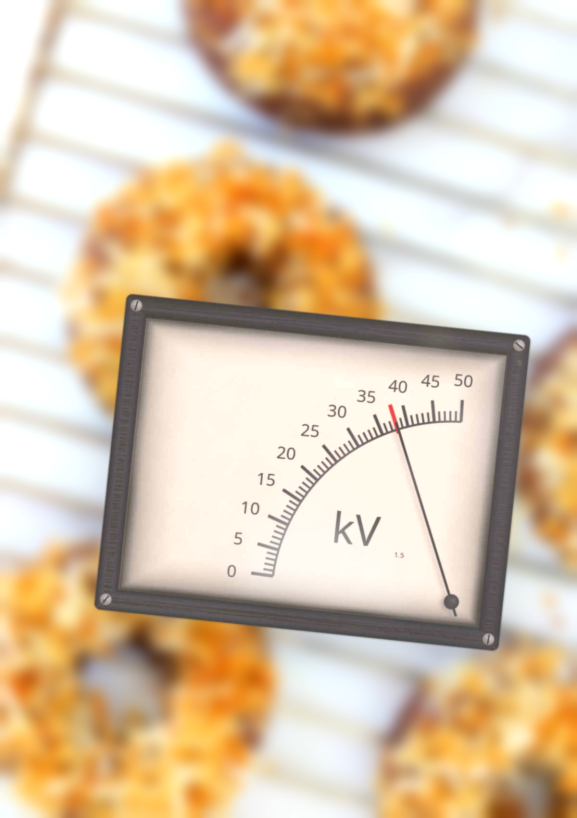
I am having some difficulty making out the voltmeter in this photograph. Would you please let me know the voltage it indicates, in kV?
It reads 38 kV
